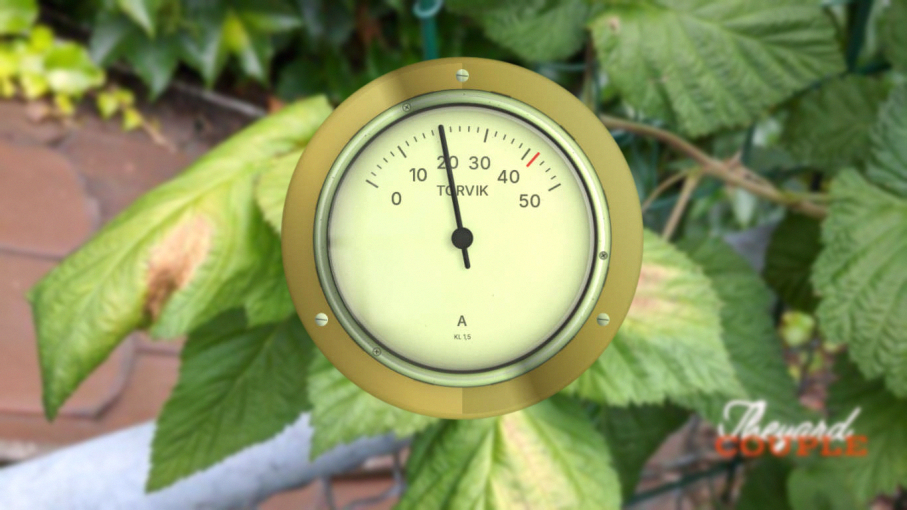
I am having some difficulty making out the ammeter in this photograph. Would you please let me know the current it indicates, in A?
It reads 20 A
